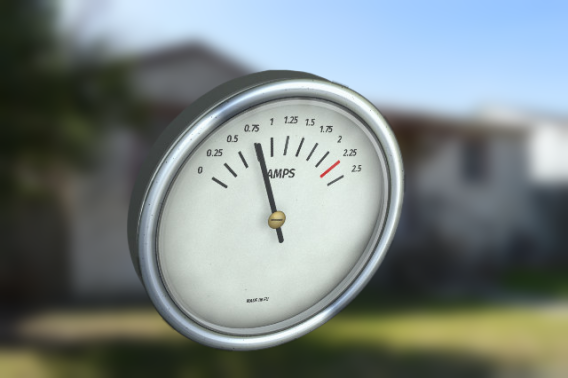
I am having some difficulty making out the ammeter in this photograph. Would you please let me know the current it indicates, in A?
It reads 0.75 A
